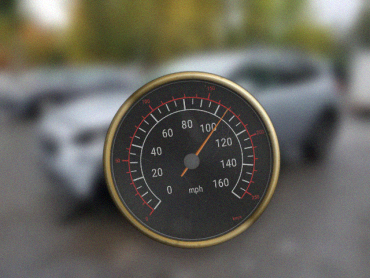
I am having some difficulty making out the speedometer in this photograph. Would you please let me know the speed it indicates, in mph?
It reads 105 mph
